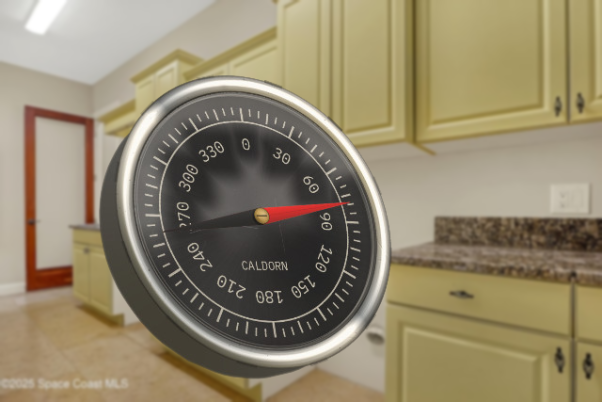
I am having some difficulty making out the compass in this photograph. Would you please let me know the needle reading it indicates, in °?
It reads 80 °
